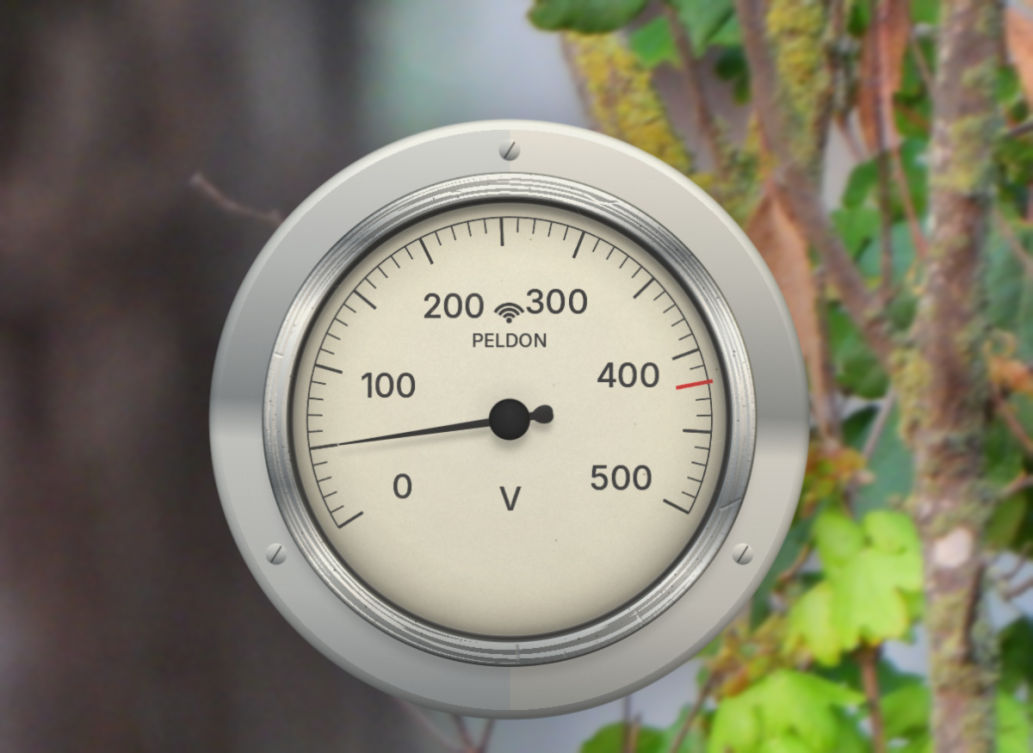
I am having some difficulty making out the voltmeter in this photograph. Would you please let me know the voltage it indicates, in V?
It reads 50 V
